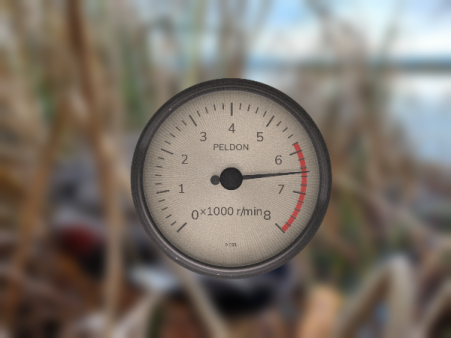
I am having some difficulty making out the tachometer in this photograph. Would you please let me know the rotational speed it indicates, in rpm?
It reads 6500 rpm
